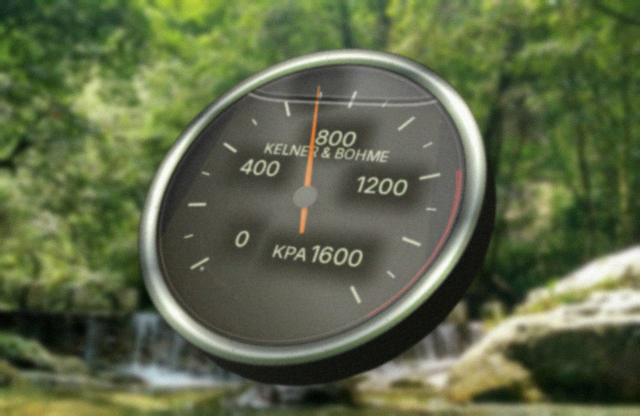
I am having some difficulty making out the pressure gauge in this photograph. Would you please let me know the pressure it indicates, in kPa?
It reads 700 kPa
